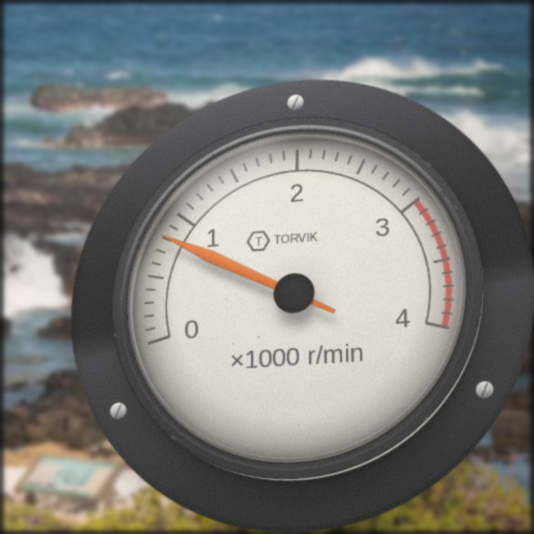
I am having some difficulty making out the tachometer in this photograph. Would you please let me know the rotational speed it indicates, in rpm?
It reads 800 rpm
